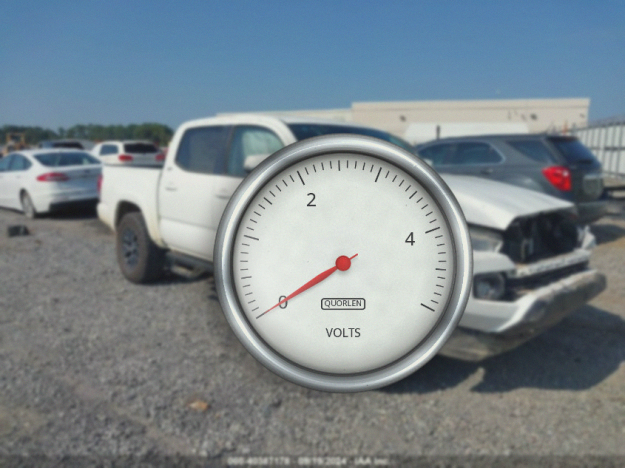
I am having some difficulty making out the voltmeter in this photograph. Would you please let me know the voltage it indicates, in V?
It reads 0 V
